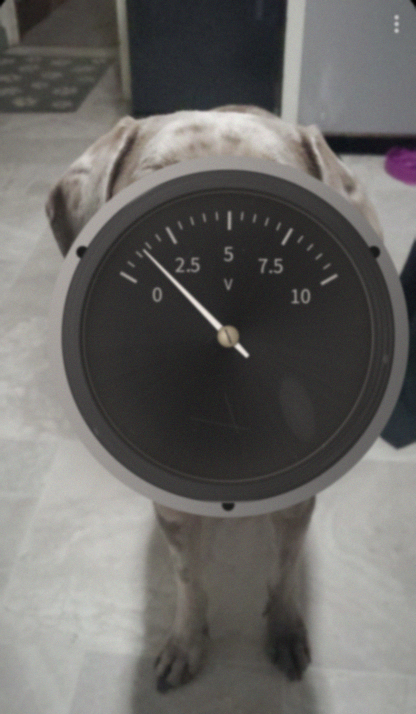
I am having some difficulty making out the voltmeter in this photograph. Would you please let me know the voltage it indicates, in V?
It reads 1.25 V
